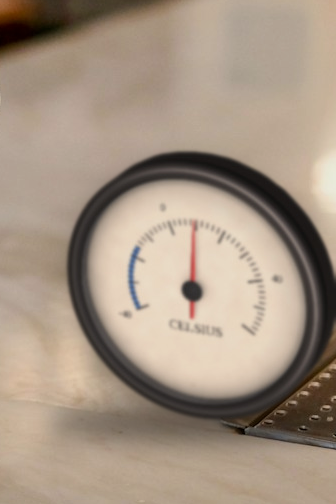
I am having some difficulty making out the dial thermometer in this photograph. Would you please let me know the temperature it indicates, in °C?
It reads 10 °C
